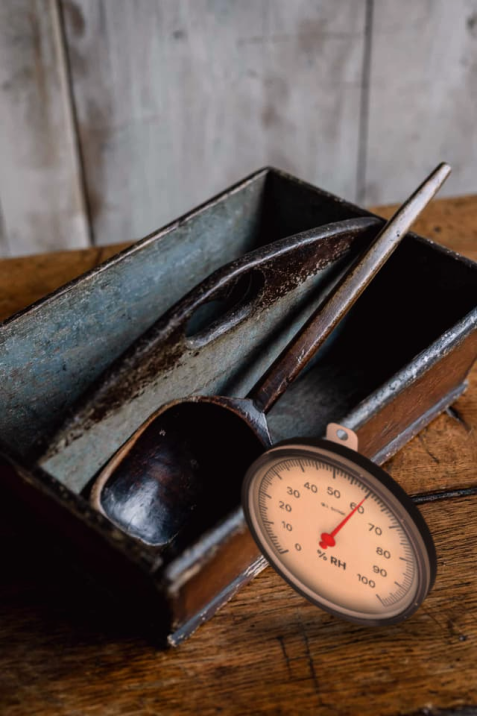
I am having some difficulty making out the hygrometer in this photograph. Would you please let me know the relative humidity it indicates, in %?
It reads 60 %
